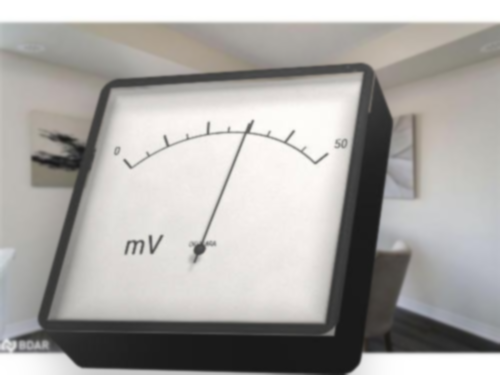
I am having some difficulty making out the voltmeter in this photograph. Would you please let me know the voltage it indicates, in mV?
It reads 30 mV
